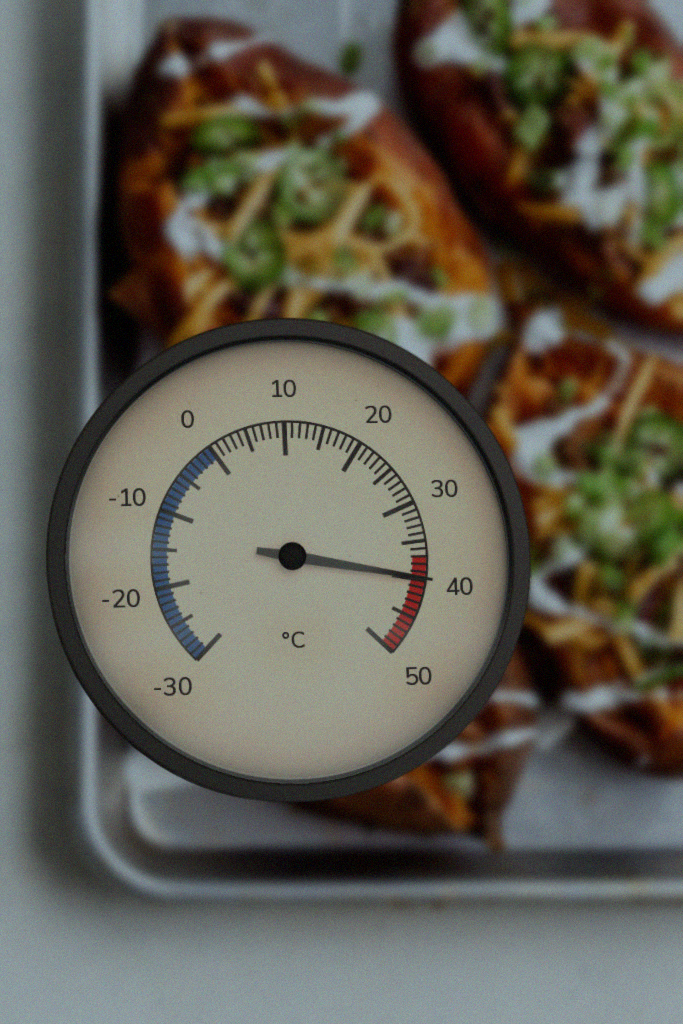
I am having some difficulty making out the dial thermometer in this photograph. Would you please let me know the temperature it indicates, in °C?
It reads 40 °C
